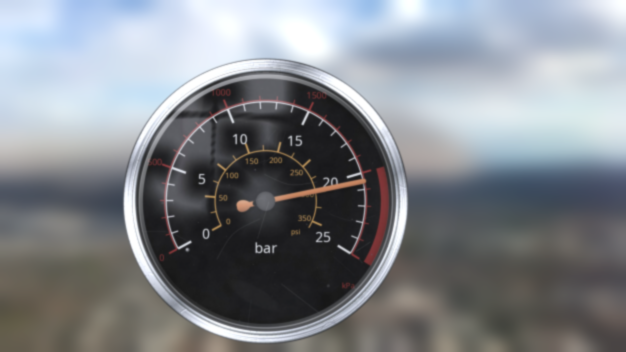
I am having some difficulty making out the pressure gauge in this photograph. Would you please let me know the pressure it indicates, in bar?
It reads 20.5 bar
